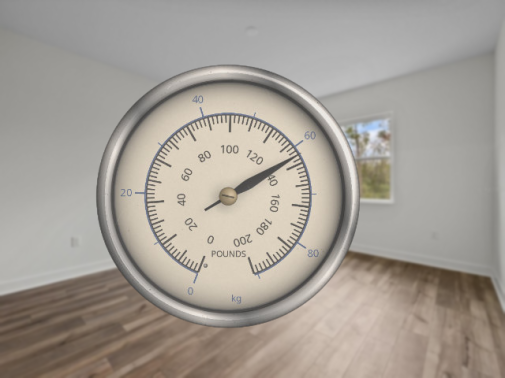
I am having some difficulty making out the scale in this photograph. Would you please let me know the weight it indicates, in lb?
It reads 136 lb
